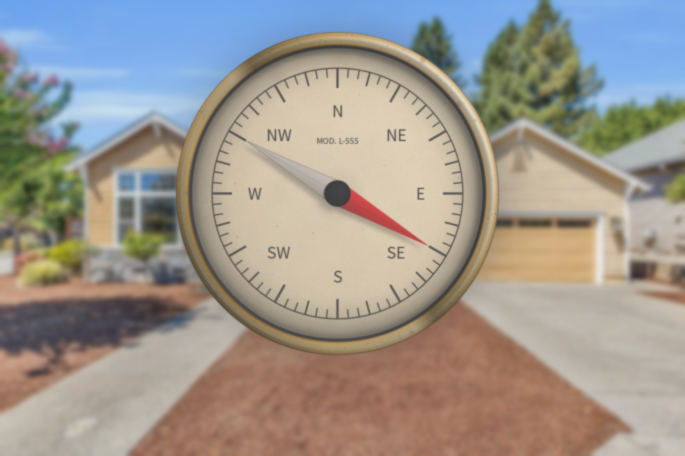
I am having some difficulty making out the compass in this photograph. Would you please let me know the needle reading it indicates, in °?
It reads 120 °
